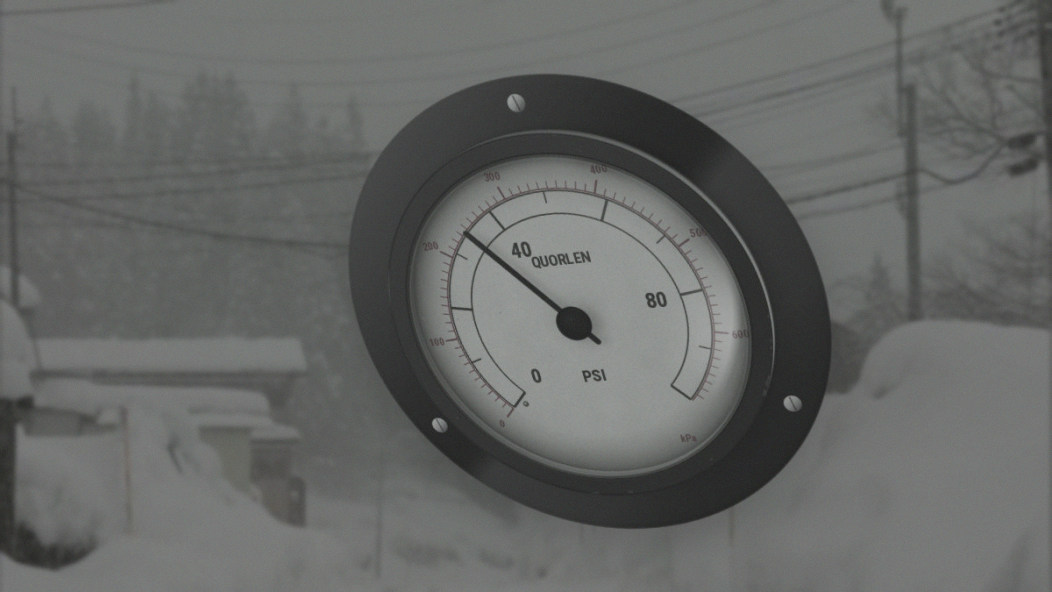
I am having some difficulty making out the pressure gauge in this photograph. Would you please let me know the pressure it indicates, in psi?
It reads 35 psi
